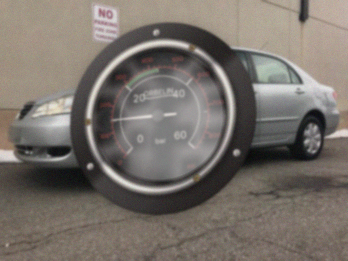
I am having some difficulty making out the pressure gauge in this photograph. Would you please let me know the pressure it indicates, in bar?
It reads 10 bar
